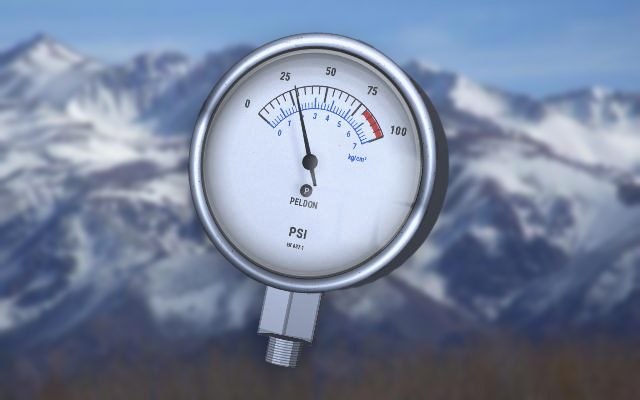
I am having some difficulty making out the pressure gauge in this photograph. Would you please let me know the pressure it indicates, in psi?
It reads 30 psi
